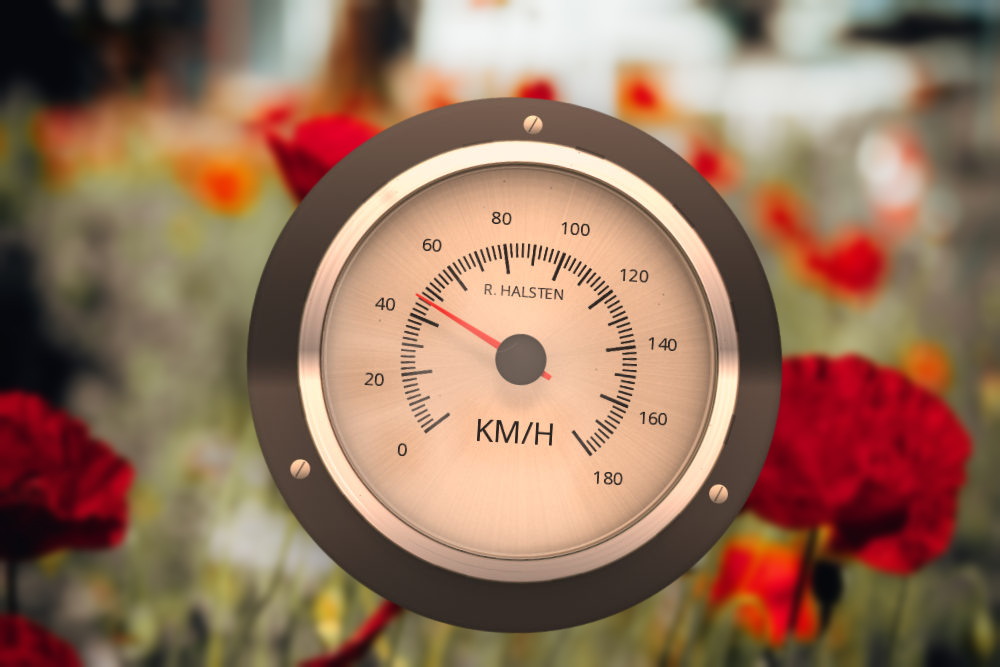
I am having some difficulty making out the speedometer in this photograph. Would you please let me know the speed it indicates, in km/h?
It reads 46 km/h
